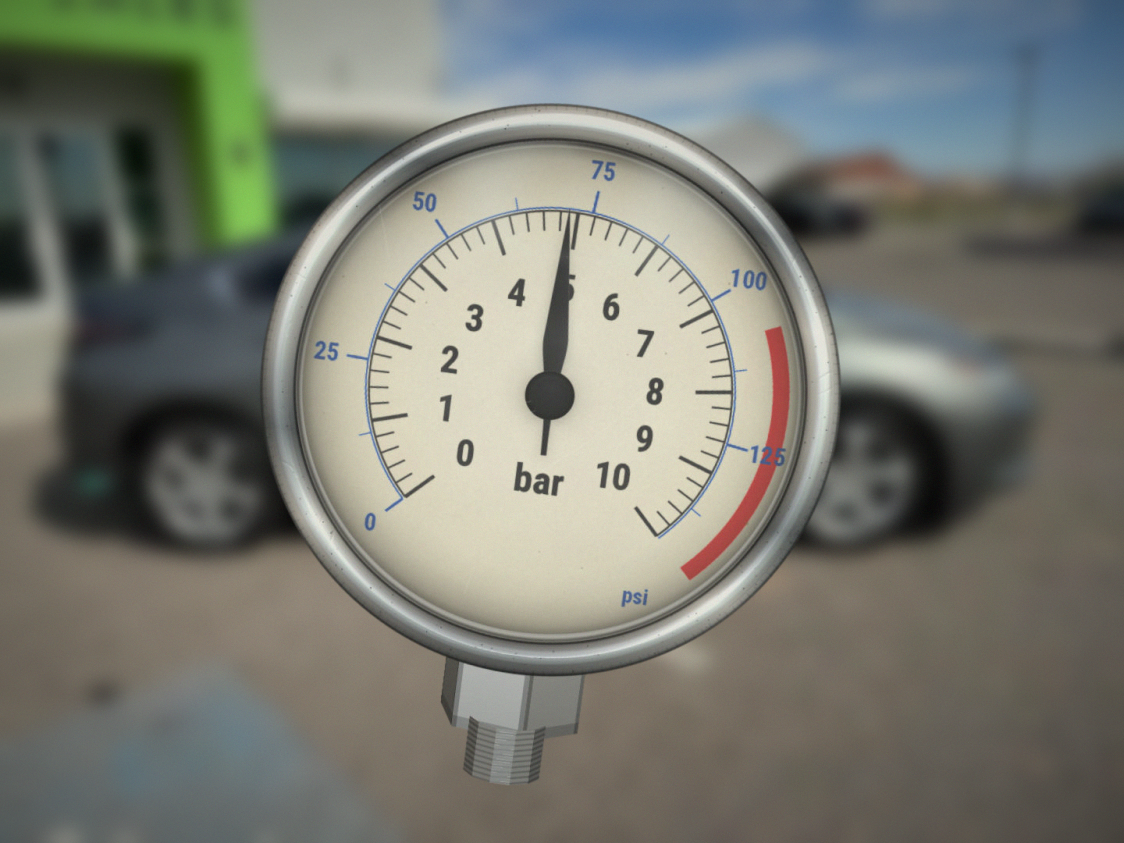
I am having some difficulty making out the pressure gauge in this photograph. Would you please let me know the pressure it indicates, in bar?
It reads 4.9 bar
